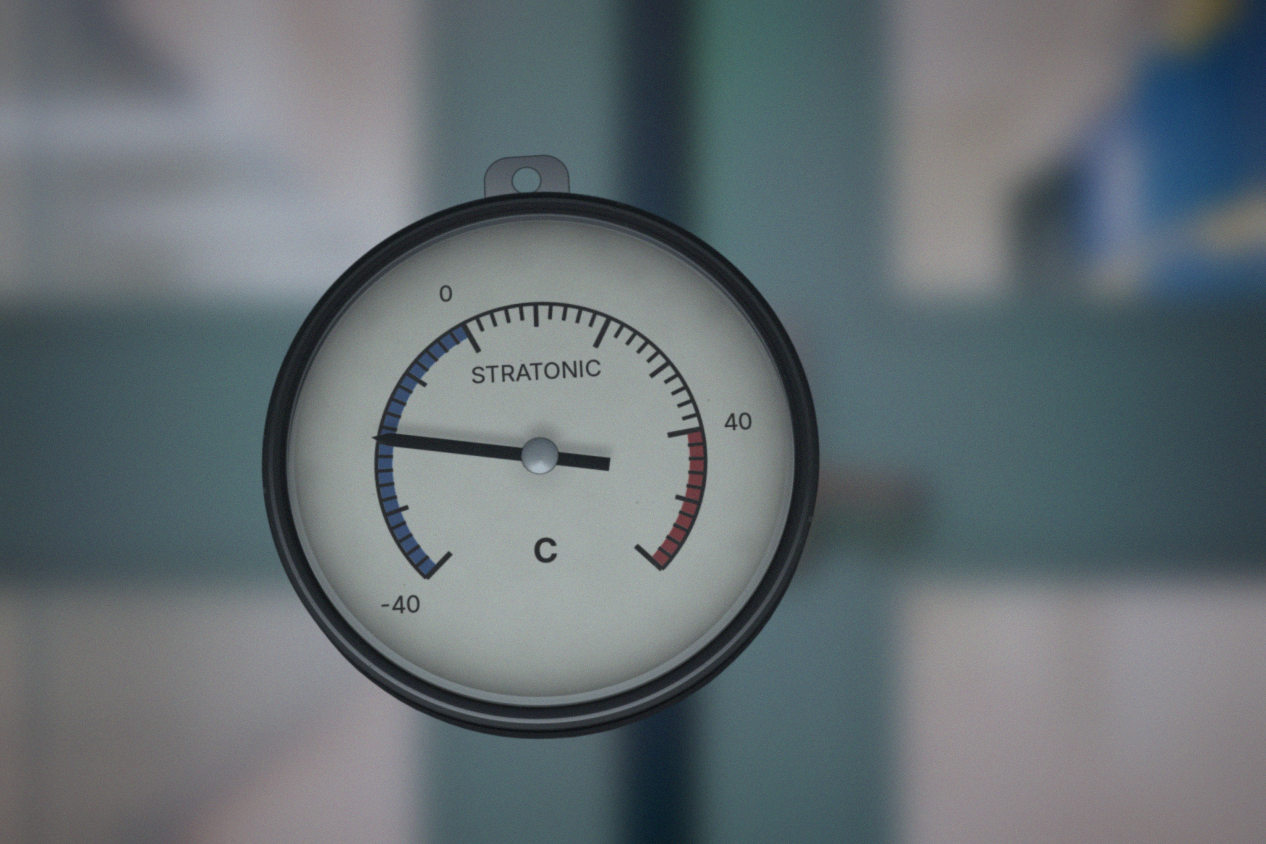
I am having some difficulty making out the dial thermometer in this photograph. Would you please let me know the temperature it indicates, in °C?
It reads -20 °C
